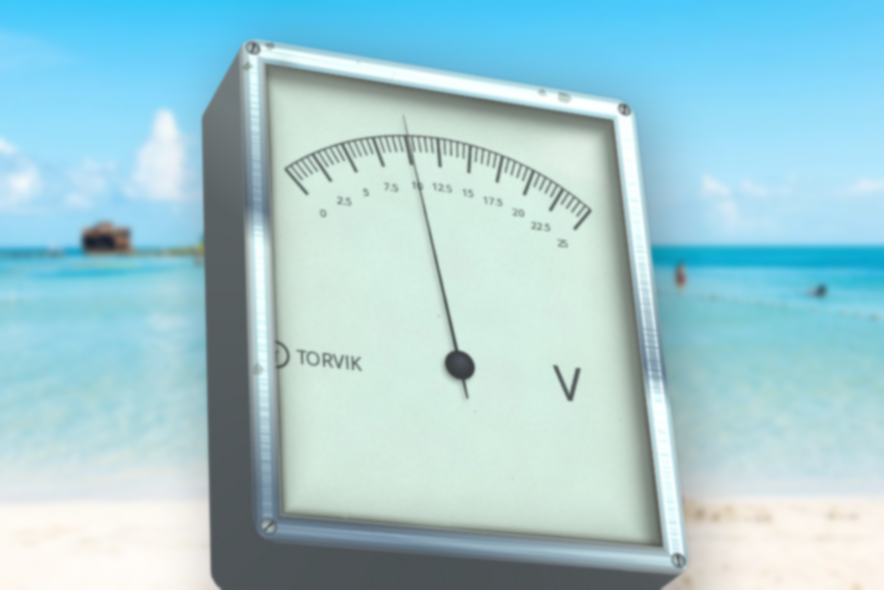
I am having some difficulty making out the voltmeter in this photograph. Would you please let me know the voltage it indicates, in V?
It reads 10 V
